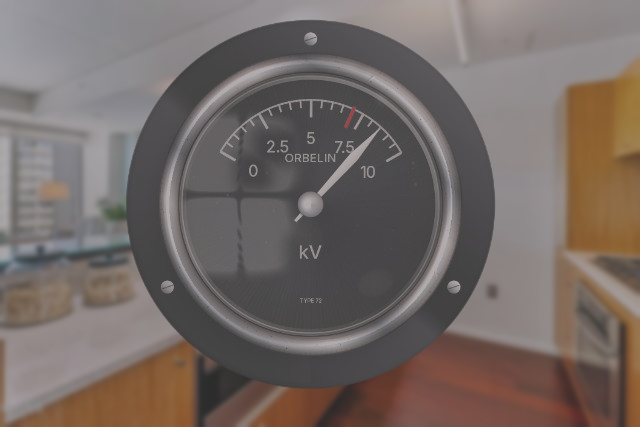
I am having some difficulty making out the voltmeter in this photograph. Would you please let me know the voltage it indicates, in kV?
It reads 8.5 kV
